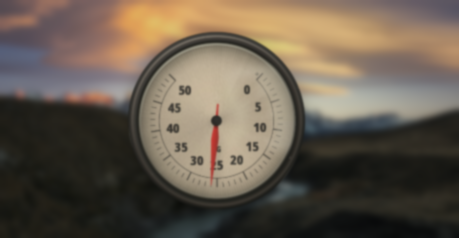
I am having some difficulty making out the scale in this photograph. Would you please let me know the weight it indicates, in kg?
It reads 26 kg
